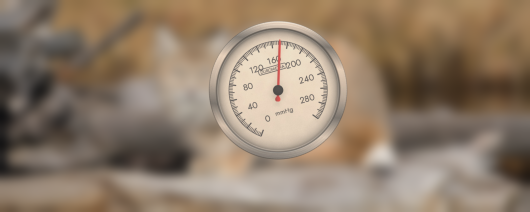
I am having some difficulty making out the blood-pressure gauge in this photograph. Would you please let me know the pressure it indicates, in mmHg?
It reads 170 mmHg
